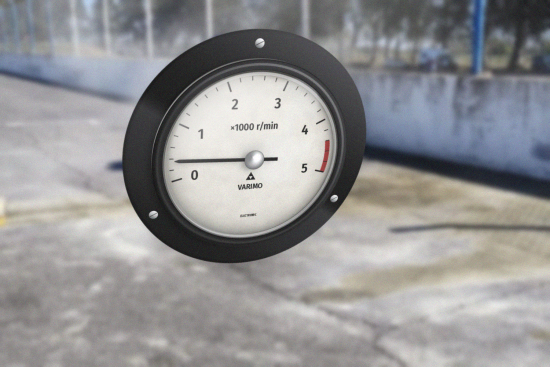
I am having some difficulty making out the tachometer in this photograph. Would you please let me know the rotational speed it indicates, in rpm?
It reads 400 rpm
